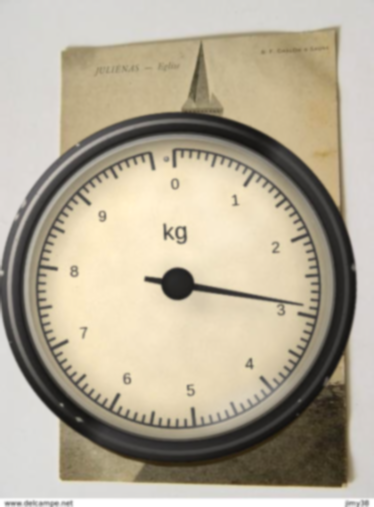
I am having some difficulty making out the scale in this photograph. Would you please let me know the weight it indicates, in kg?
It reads 2.9 kg
